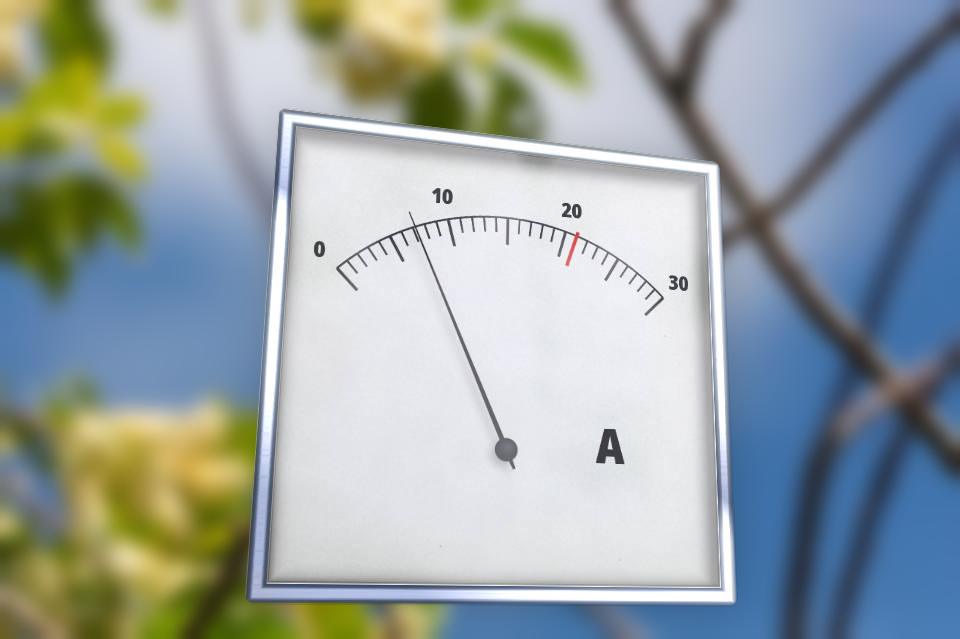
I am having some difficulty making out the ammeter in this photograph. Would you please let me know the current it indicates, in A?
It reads 7 A
